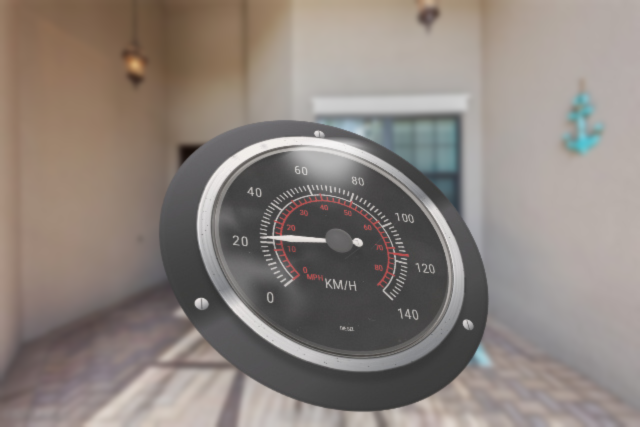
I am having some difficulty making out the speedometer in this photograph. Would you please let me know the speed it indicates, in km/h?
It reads 20 km/h
